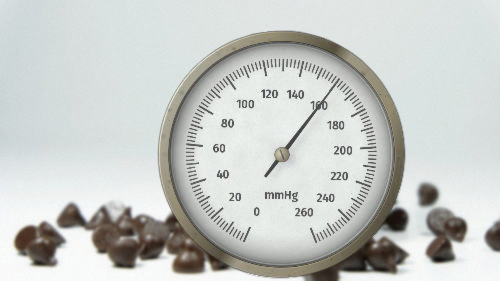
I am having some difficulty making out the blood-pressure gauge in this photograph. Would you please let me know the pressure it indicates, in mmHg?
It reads 160 mmHg
